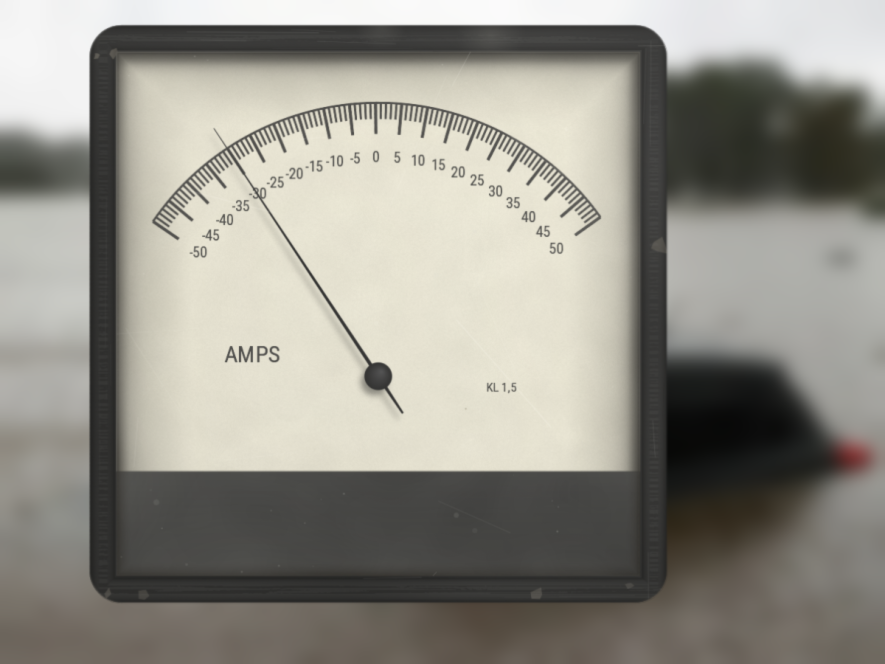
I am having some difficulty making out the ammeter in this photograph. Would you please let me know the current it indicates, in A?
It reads -30 A
